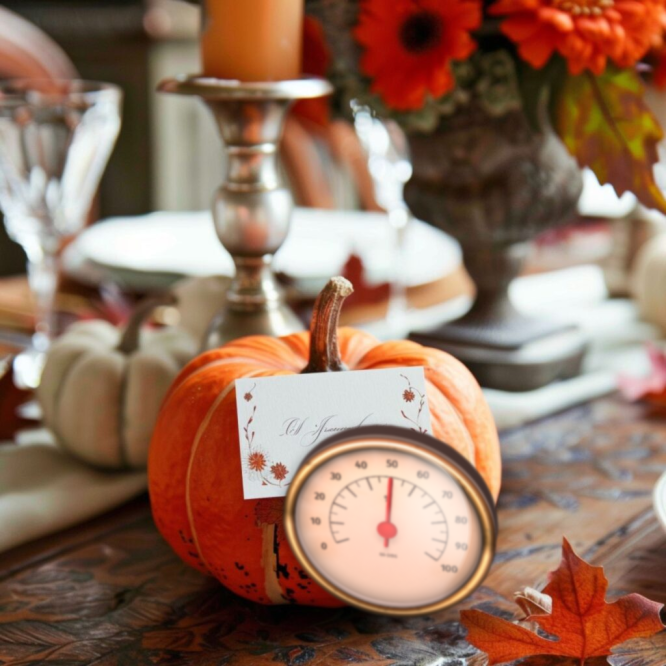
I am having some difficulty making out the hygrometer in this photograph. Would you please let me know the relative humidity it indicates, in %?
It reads 50 %
